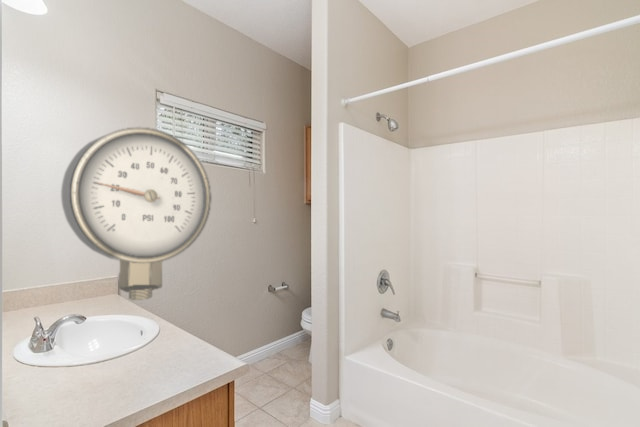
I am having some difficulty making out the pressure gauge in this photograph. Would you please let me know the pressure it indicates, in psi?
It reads 20 psi
